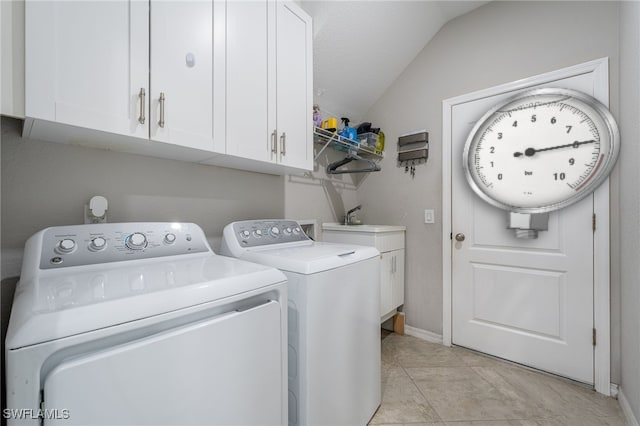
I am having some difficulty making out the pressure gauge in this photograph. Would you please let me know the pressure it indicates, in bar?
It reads 8 bar
